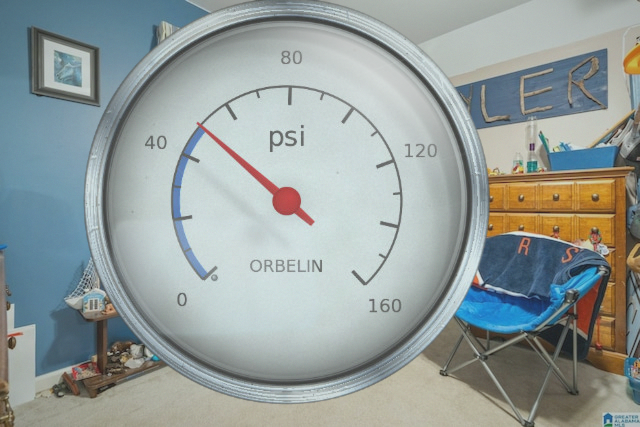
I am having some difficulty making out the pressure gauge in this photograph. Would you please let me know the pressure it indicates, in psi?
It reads 50 psi
